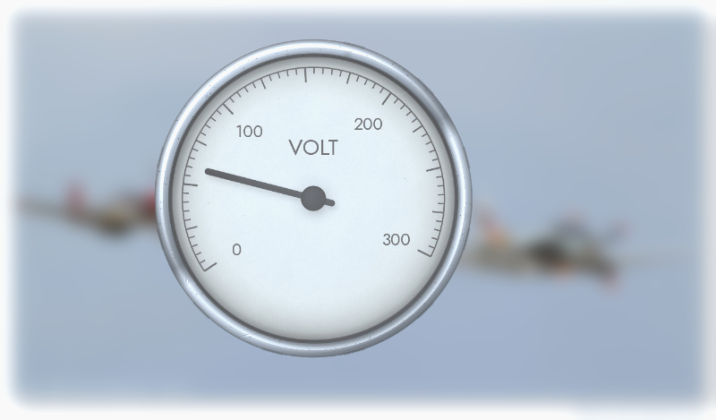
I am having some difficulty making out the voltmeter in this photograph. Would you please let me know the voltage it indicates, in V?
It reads 60 V
